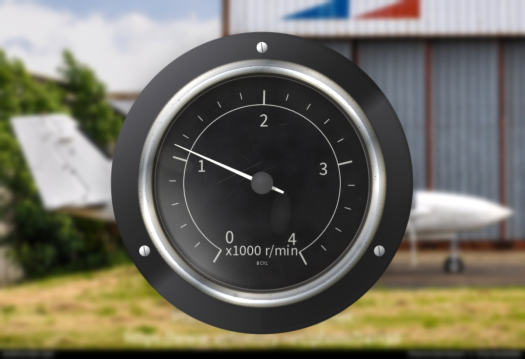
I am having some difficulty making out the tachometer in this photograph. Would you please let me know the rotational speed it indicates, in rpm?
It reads 1100 rpm
